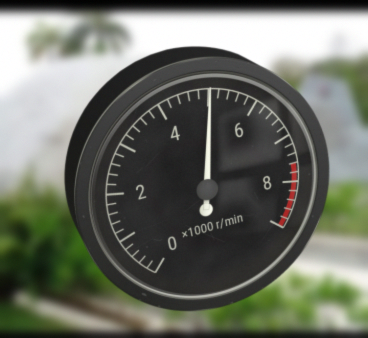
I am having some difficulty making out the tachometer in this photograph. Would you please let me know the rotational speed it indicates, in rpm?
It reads 5000 rpm
